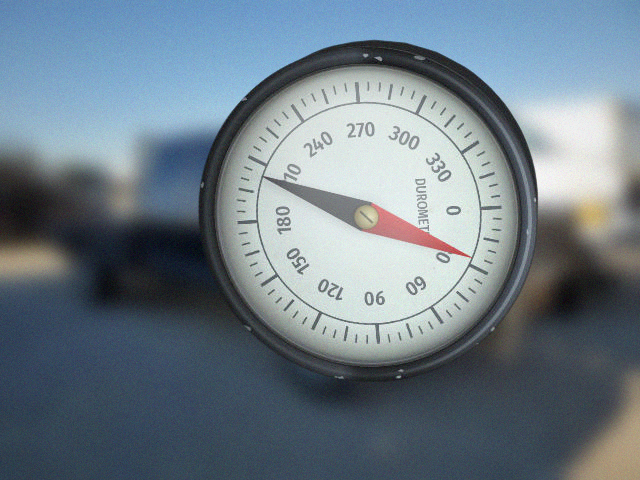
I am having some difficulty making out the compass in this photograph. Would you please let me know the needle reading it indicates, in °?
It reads 25 °
